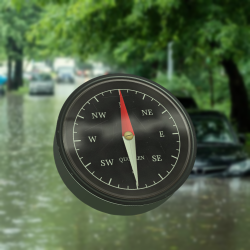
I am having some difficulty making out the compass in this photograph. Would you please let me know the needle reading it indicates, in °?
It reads 0 °
